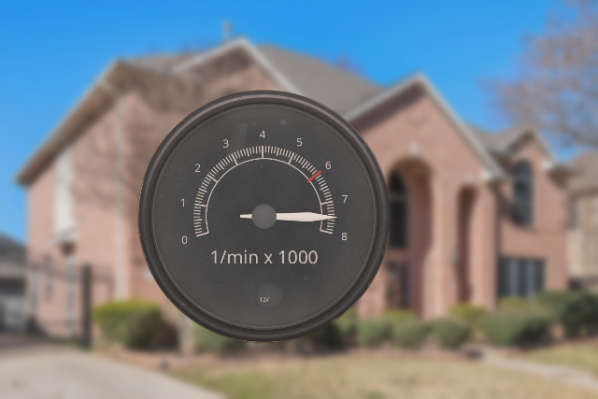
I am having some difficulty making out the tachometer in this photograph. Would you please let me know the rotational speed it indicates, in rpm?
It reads 7500 rpm
